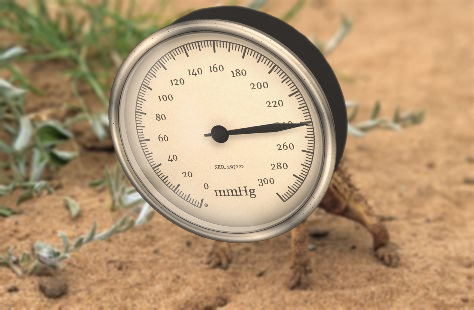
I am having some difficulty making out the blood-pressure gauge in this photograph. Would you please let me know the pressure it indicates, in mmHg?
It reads 240 mmHg
